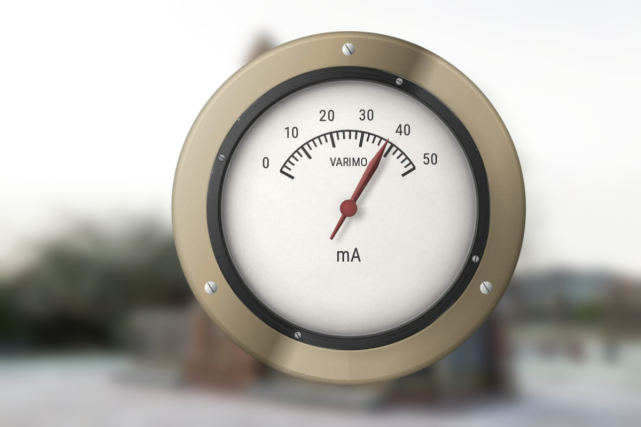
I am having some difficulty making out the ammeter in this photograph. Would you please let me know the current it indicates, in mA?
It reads 38 mA
